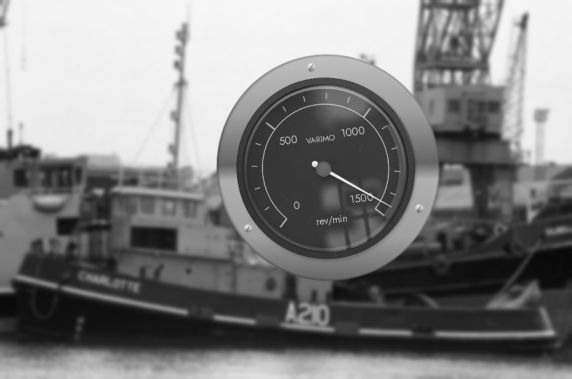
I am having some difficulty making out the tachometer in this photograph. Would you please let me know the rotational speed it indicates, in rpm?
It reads 1450 rpm
